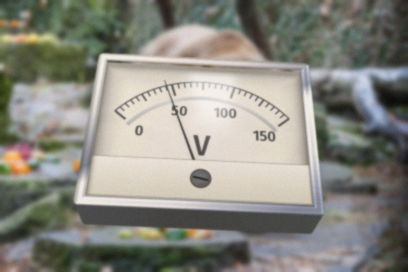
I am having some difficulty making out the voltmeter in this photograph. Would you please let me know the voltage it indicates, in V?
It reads 45 V
